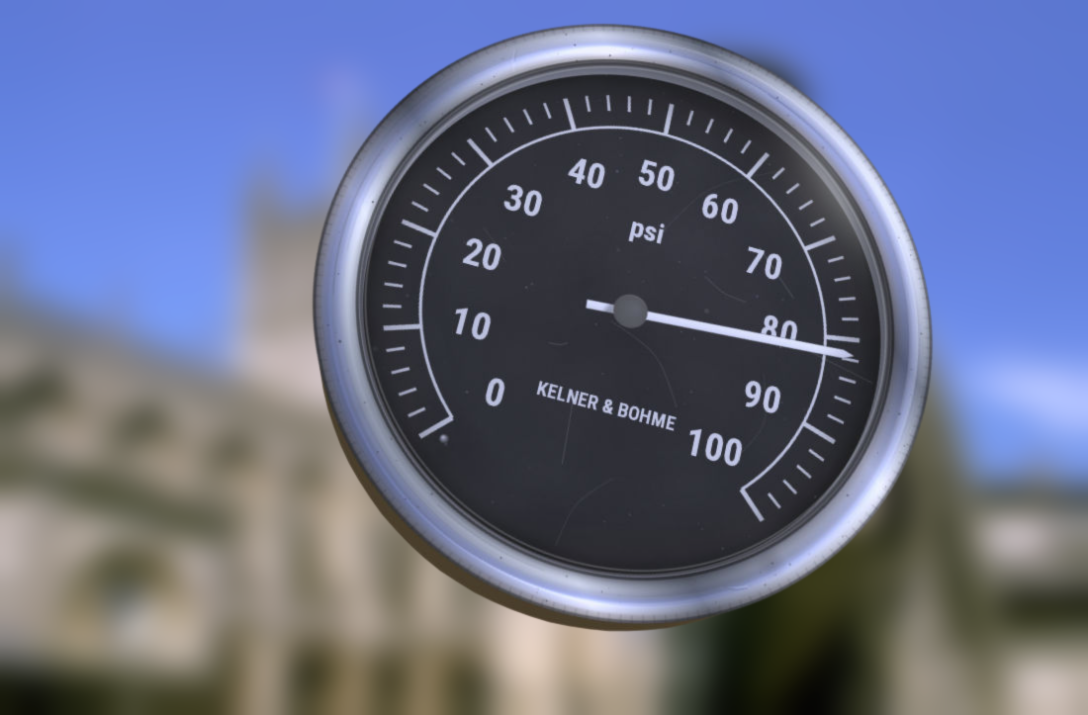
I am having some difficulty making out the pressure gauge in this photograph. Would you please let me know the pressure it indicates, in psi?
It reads 82 psi
